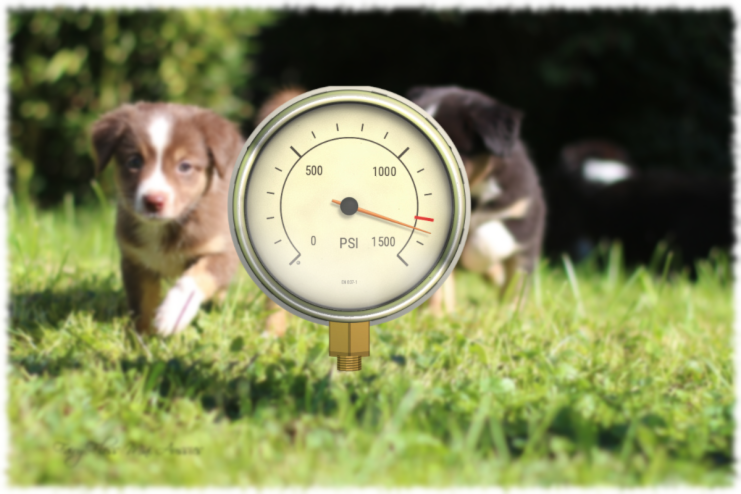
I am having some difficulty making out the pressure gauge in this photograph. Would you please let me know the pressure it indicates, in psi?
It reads 1350 psi
